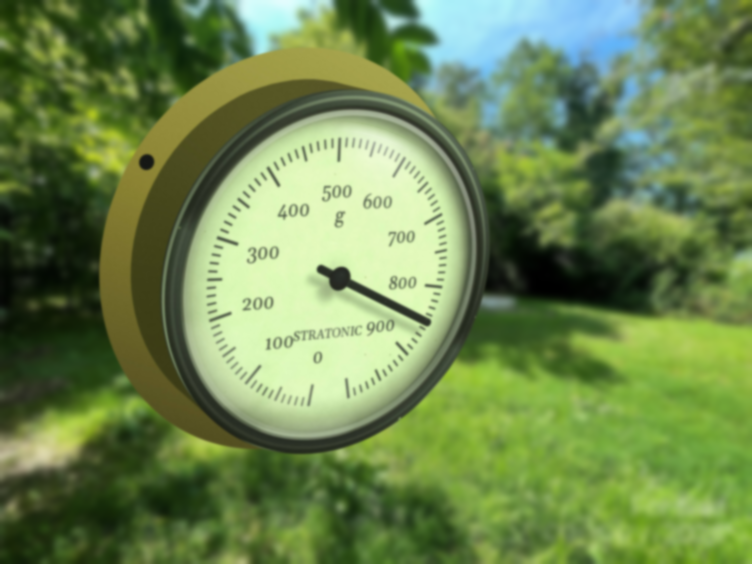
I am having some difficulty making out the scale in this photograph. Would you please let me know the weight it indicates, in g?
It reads 850 g
